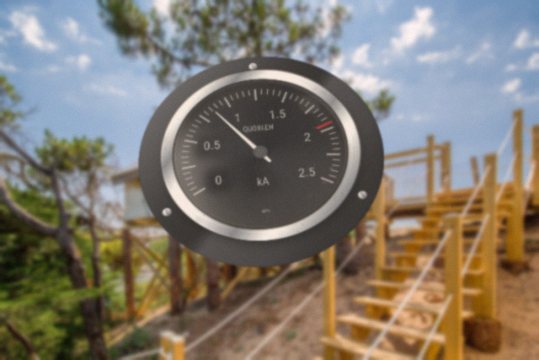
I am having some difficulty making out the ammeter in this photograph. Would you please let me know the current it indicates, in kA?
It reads 0.85 kA
